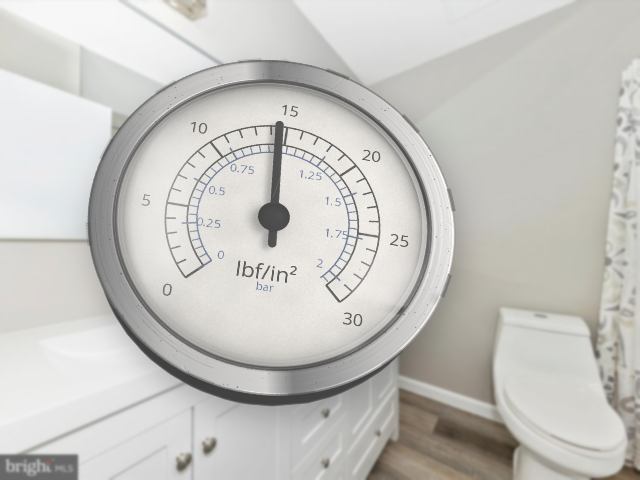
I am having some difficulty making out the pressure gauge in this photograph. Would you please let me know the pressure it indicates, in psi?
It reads 14.5 psi
